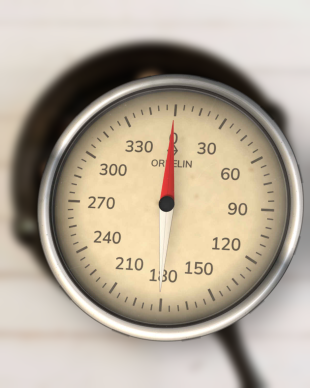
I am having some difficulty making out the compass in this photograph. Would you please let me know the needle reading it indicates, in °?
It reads 0 °
